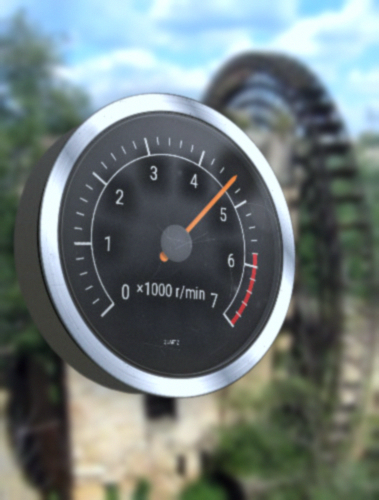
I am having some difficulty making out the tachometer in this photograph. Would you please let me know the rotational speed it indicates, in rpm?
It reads 4600 rpm
